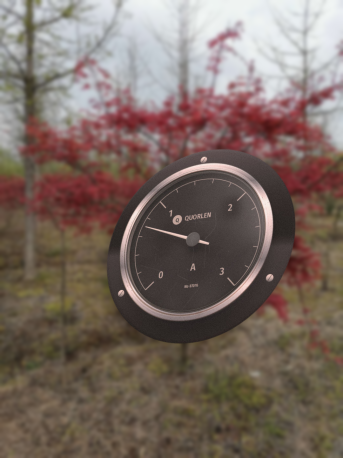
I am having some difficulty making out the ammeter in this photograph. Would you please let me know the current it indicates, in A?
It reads 0.7 A
